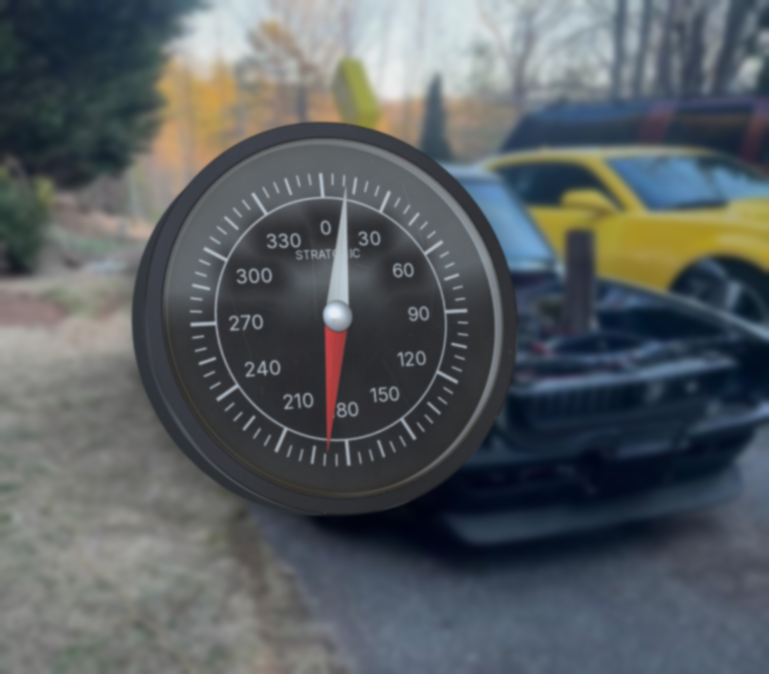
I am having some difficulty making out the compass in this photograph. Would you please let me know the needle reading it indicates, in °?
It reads 190 °
